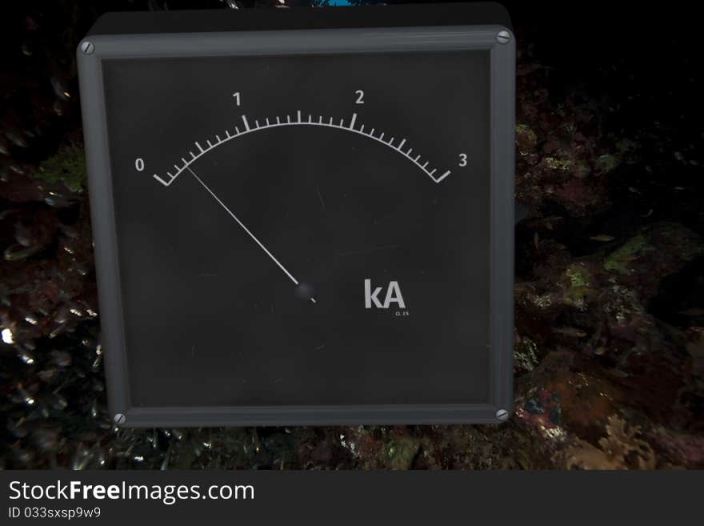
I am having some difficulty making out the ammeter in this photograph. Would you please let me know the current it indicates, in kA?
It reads 0.3 kA
